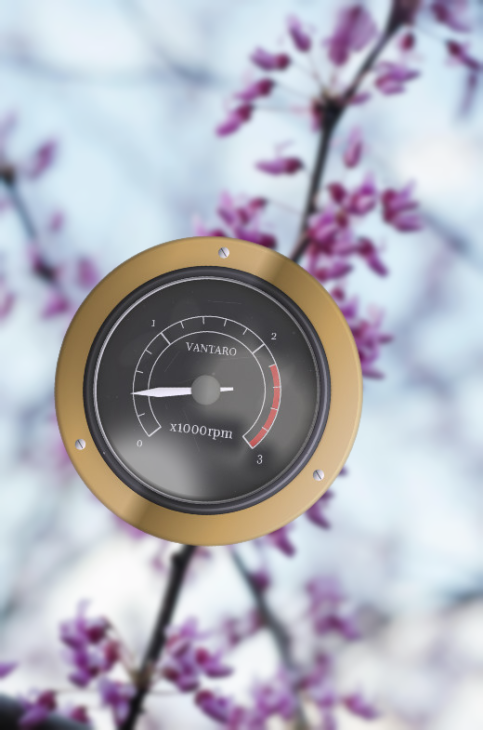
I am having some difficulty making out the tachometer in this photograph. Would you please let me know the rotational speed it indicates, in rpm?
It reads 400 rpm
